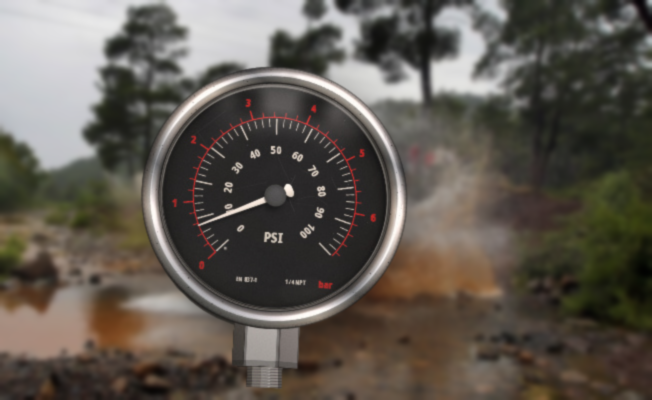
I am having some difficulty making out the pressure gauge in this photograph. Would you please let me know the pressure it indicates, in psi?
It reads 8 psi
